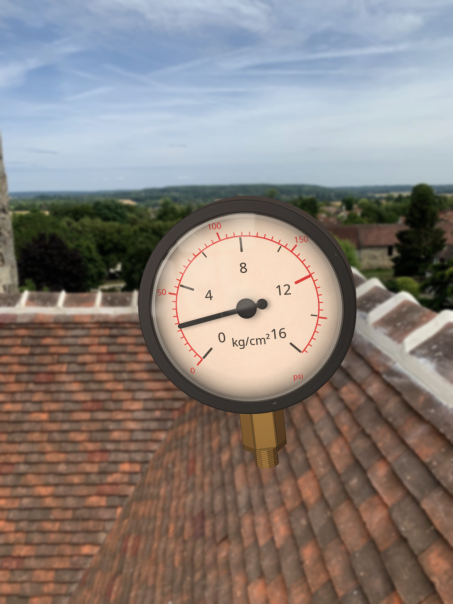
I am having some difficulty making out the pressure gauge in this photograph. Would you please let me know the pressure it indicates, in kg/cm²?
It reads 2 kg/cm²
